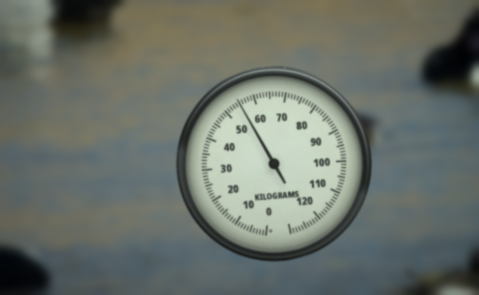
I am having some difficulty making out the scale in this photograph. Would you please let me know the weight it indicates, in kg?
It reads 55 kg
